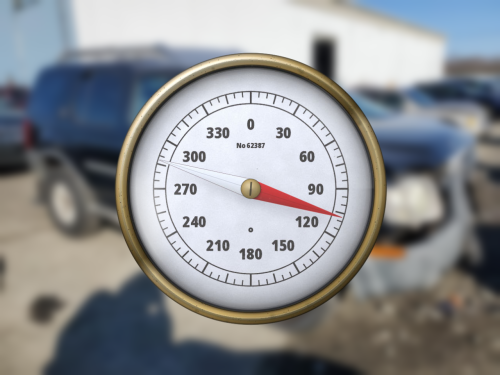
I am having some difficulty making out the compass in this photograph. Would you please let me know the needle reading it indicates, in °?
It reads 107.5 °
